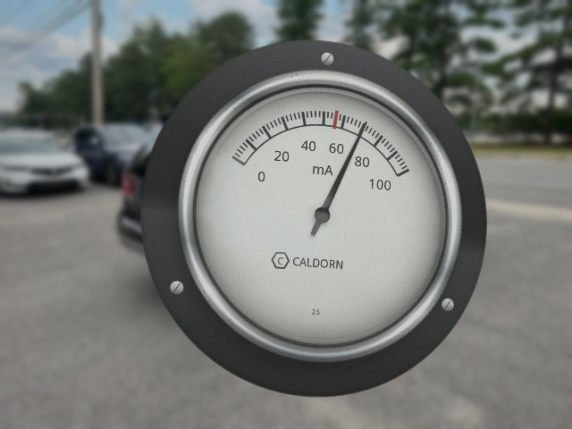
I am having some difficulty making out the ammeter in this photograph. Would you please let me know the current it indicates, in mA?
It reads 70 mA
